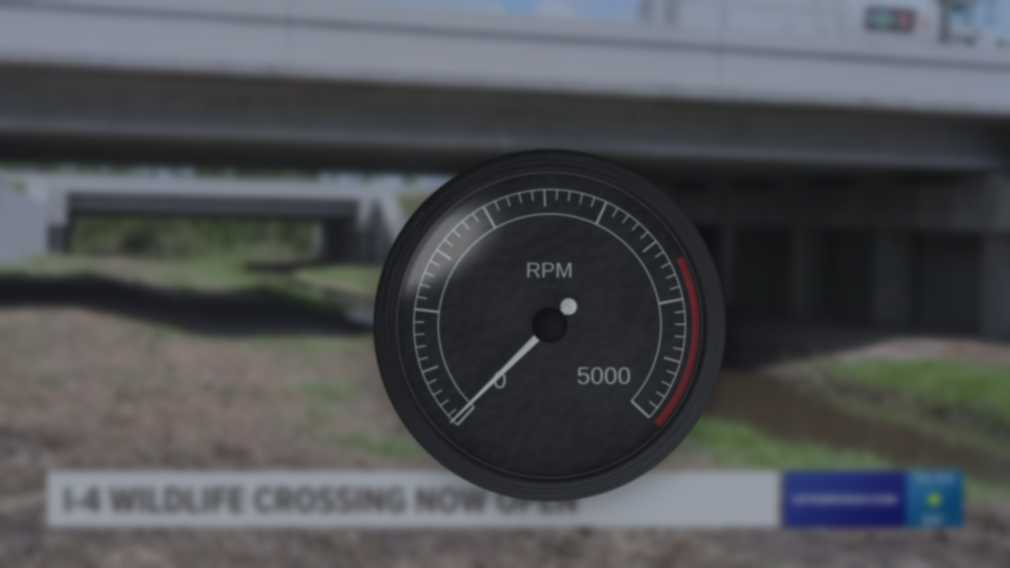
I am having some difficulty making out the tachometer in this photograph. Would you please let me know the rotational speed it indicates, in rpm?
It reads 50 rpm
